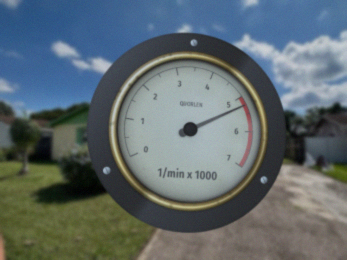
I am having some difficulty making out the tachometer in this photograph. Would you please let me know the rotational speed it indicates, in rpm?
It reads 5250 rpm
